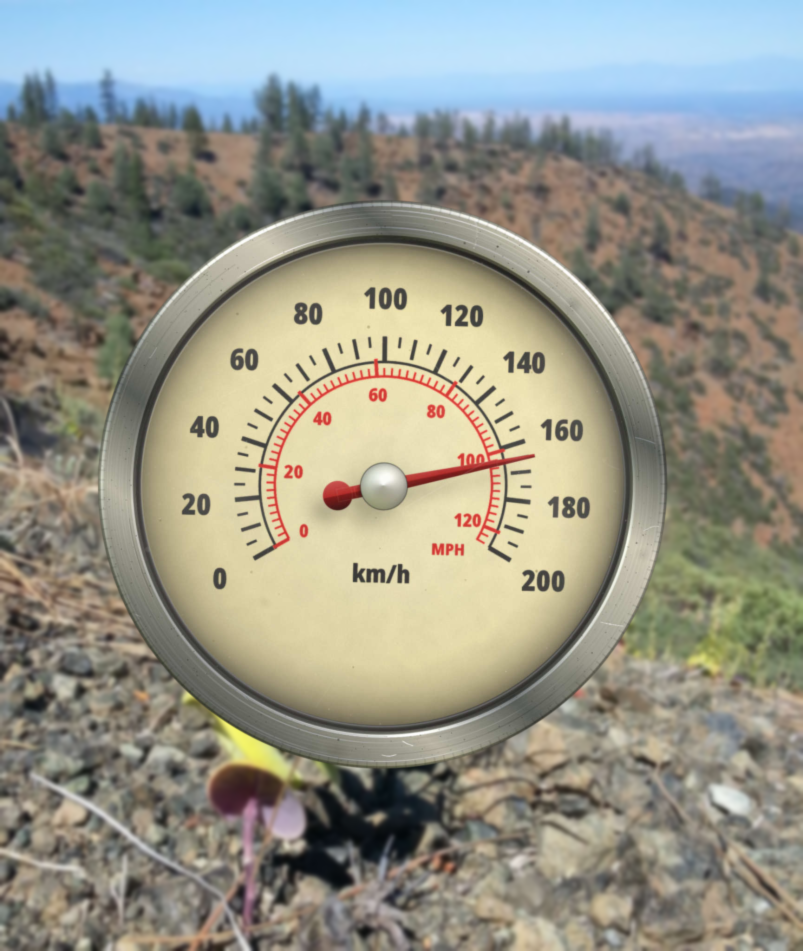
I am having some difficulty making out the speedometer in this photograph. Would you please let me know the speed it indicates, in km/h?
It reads 165 km/h
